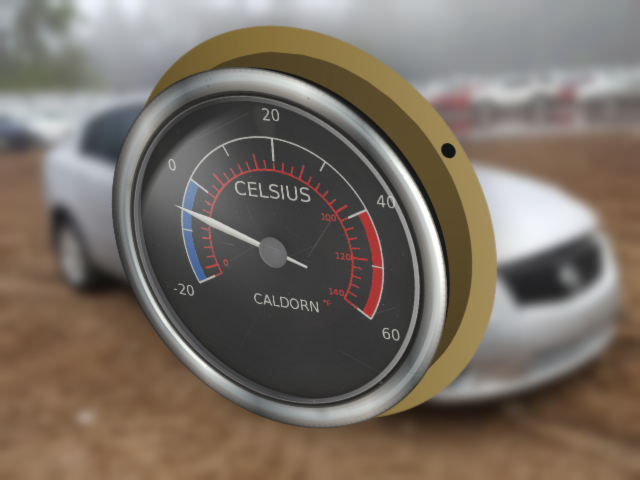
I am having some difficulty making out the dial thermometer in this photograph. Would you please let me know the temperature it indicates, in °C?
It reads -5 °C
